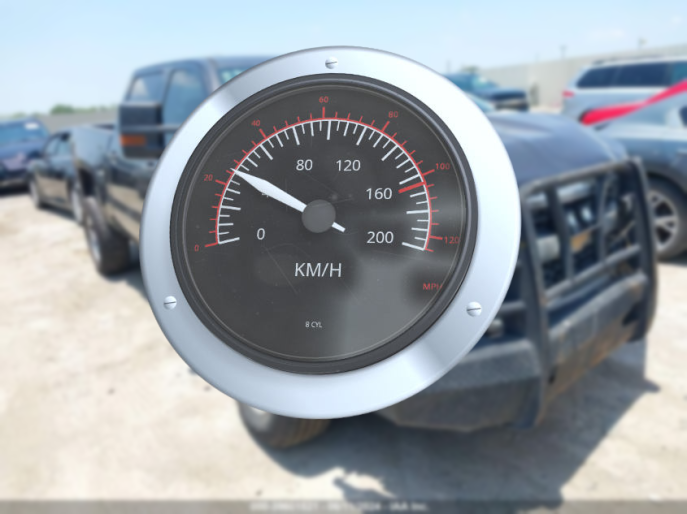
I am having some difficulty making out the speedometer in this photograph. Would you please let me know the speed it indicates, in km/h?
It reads 40 km/h
